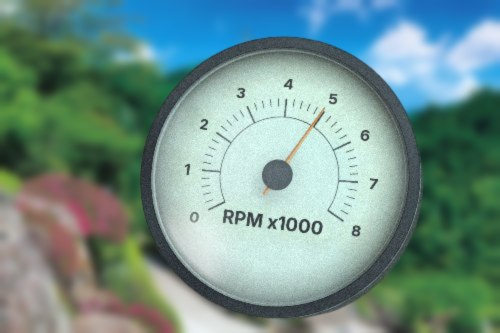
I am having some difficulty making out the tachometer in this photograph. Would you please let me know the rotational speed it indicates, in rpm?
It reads 5000 rpm
